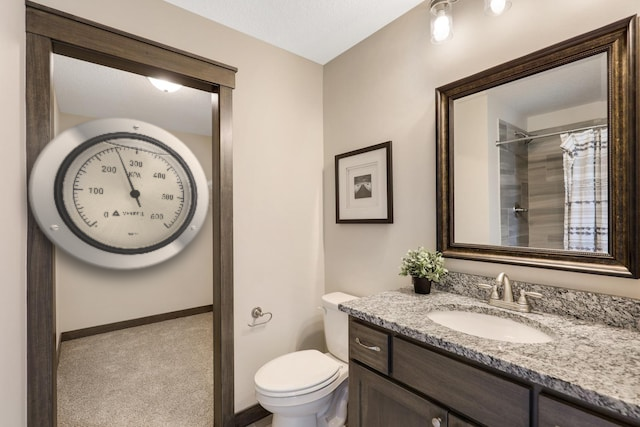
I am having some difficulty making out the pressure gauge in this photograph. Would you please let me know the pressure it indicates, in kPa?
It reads 250 kPa
